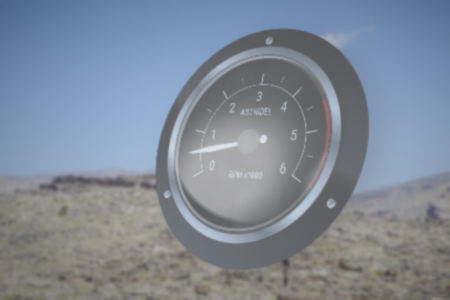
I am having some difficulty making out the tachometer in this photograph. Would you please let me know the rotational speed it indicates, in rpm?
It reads 500 rpm
